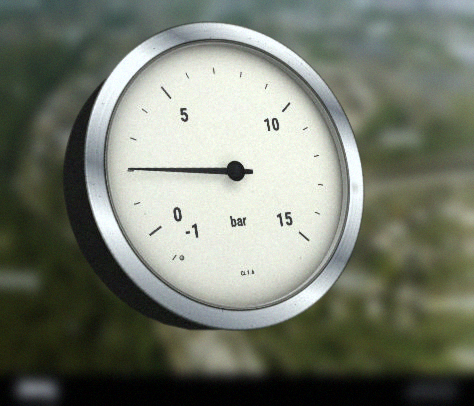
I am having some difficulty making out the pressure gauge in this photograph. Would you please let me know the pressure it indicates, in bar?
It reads 2 bar
